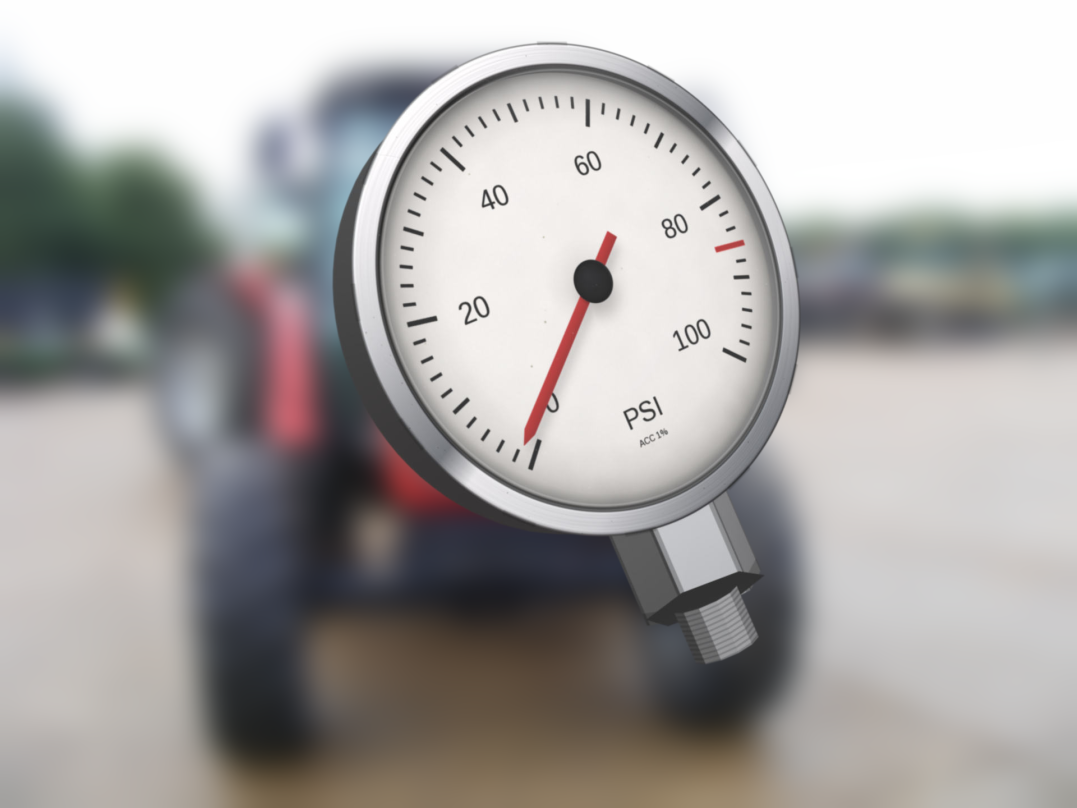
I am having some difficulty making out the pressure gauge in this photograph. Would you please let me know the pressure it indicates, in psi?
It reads 2 psi
